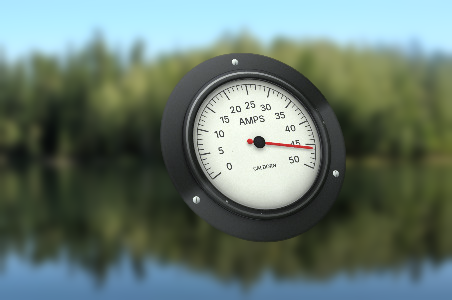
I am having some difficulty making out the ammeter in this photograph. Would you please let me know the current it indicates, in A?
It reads 46 A
